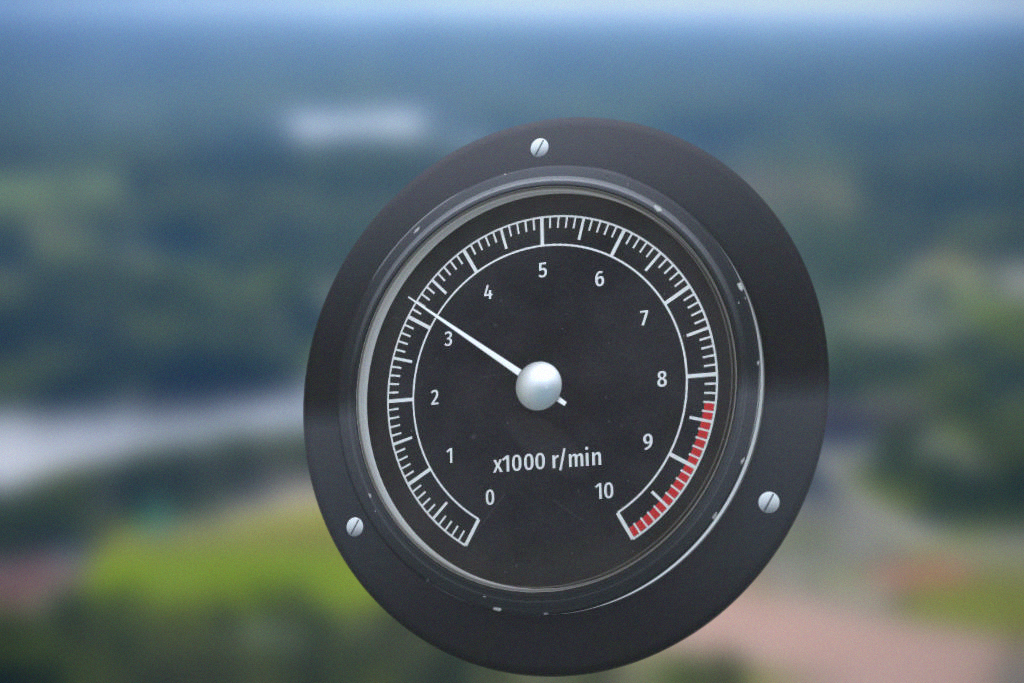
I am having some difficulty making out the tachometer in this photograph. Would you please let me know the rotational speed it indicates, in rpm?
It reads 3200 rpm
